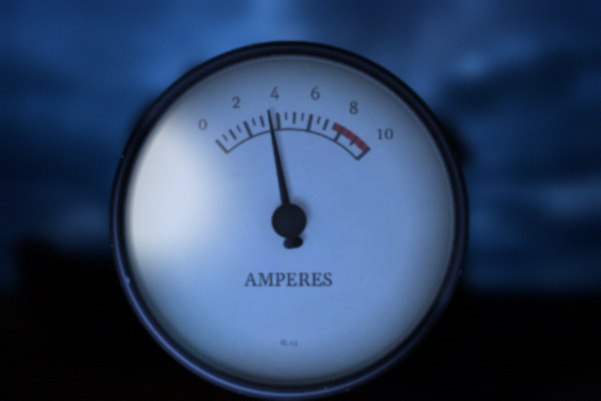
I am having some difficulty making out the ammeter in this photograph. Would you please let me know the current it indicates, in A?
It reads 3.5 A
